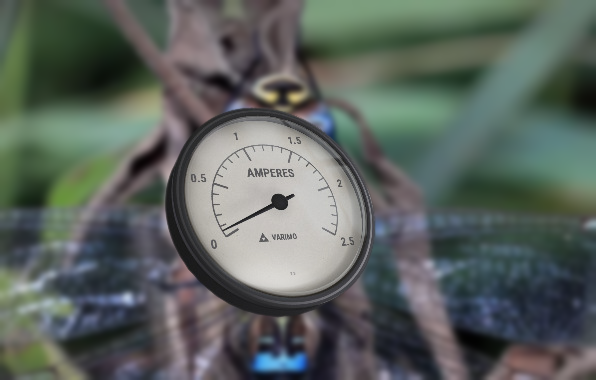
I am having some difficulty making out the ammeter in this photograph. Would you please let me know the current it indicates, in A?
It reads 0.05 A
